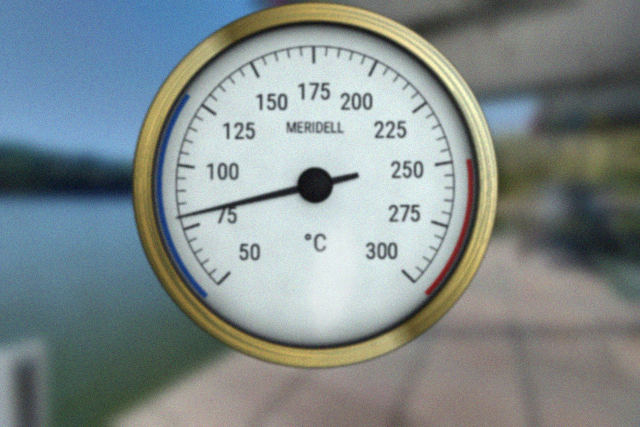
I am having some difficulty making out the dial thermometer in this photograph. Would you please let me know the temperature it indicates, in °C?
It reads 80 °C
